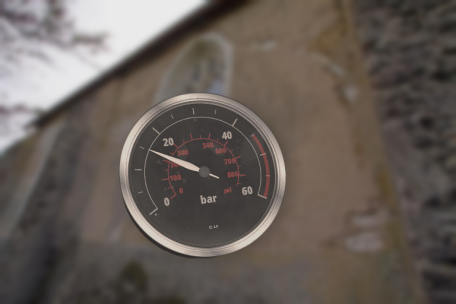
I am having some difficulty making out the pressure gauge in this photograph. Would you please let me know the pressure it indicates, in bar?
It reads 15 bar
